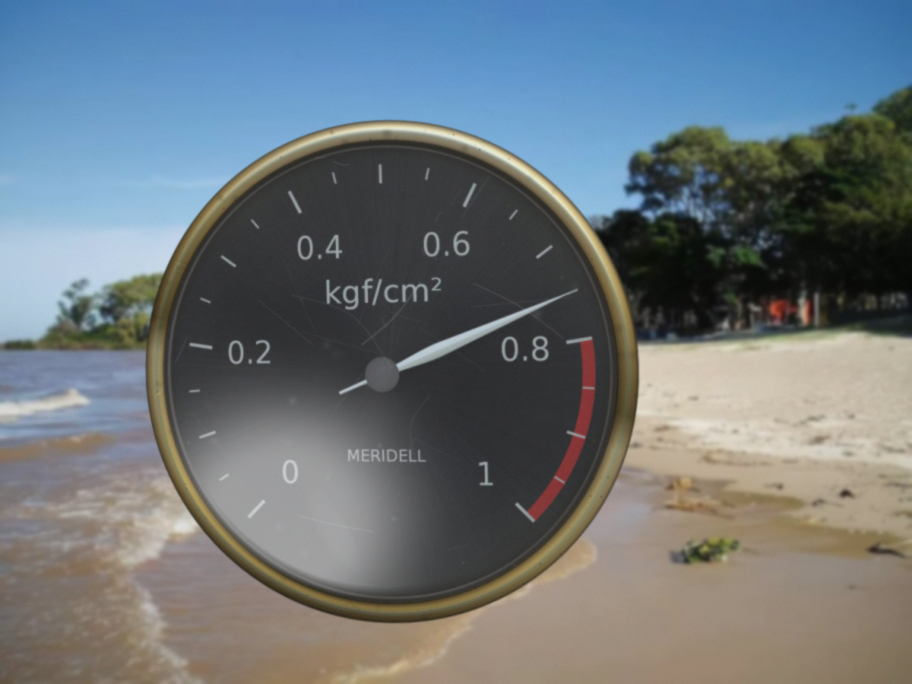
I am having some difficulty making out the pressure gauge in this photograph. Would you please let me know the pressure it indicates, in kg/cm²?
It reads 0.75 kg/cm²
